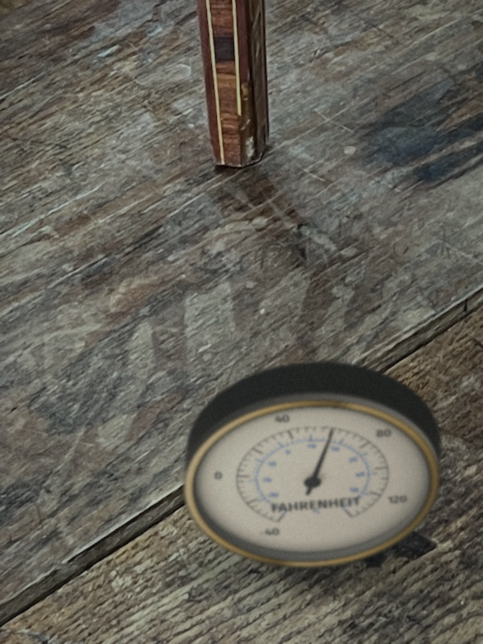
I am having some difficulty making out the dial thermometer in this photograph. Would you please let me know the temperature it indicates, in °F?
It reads 60 °F
